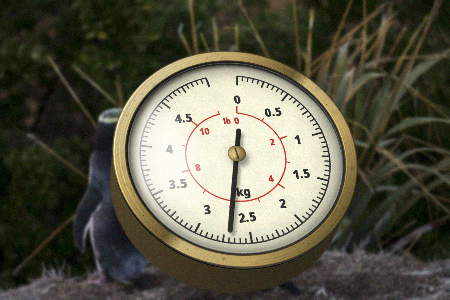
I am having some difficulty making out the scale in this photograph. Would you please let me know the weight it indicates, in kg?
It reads 2.7 kg
